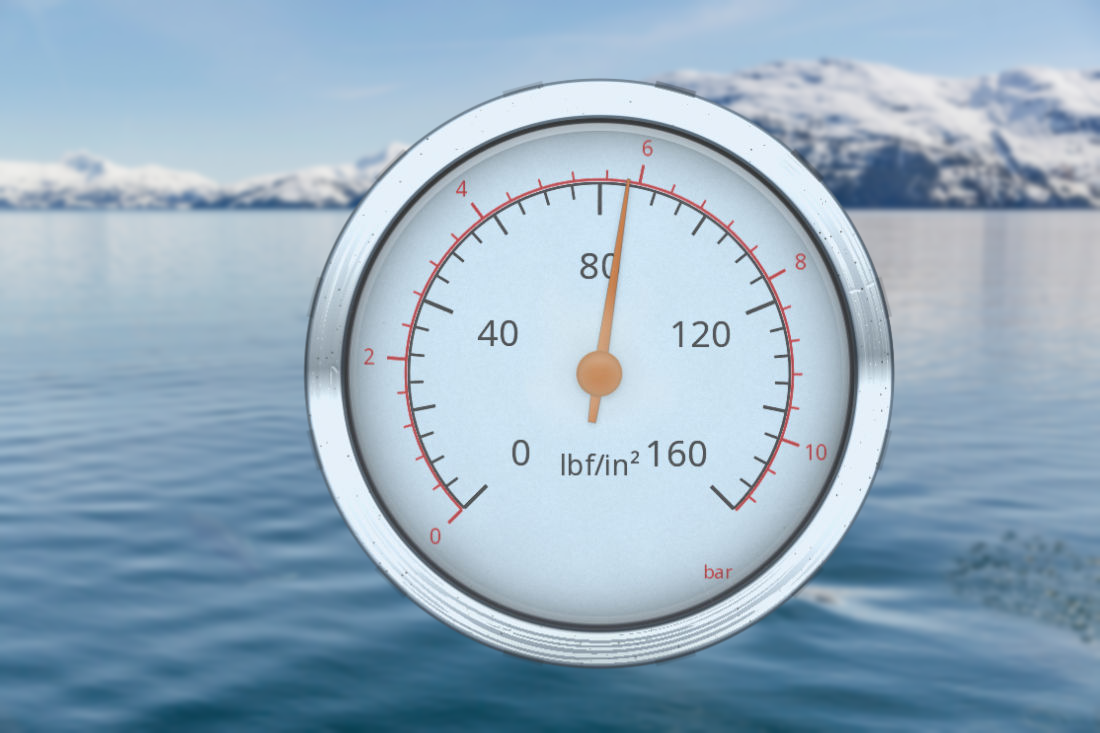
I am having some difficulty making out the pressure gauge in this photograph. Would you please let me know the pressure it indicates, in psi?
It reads 85 psi
